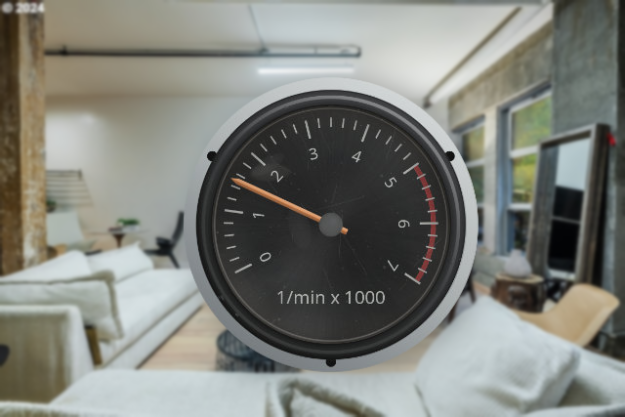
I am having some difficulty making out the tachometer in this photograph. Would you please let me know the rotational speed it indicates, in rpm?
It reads 1500 rpm
